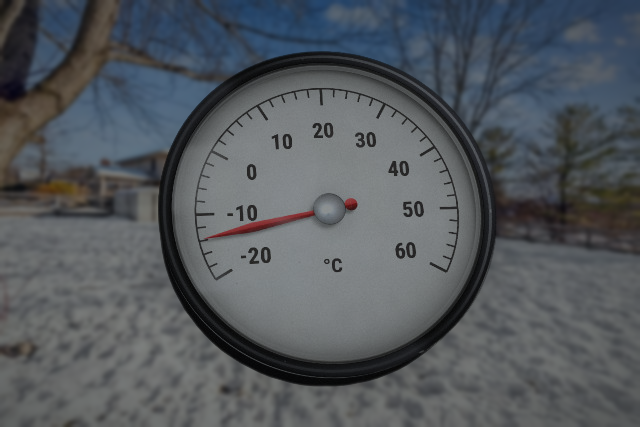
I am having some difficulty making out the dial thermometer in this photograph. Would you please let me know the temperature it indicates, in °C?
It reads -14 °C
